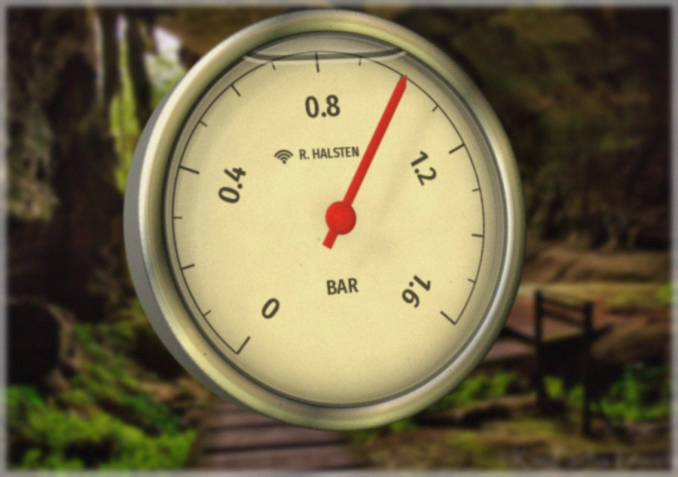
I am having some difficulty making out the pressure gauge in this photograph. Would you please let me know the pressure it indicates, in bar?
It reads 1 bar
